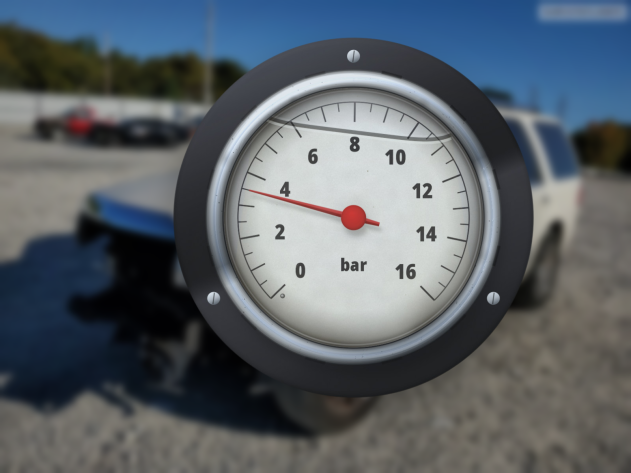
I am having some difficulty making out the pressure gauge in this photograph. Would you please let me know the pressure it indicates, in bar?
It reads 3.5 bar
